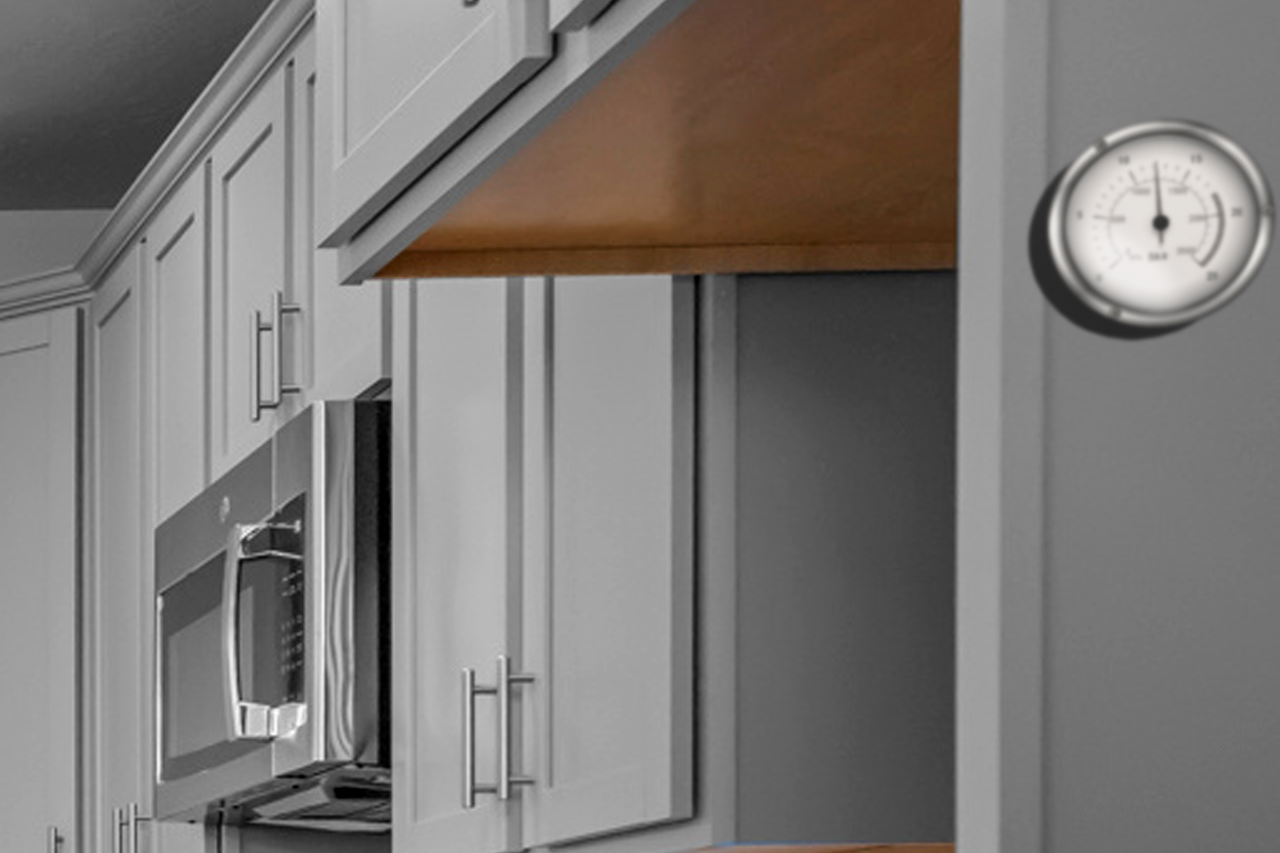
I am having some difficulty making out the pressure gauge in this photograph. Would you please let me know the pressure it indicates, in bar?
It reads 12 bar
